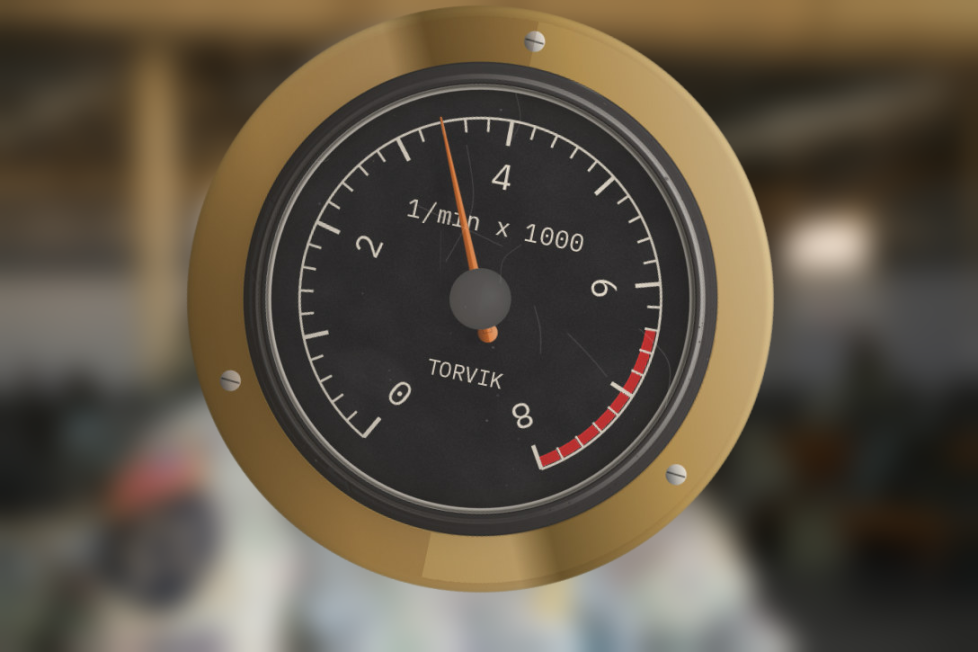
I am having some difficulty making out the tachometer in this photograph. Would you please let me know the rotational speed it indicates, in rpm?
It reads 3400 rpm
